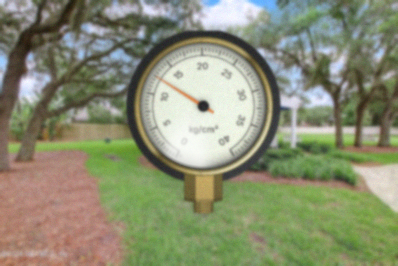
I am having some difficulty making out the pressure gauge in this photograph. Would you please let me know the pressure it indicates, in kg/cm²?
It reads 12.5 kg/cm²
